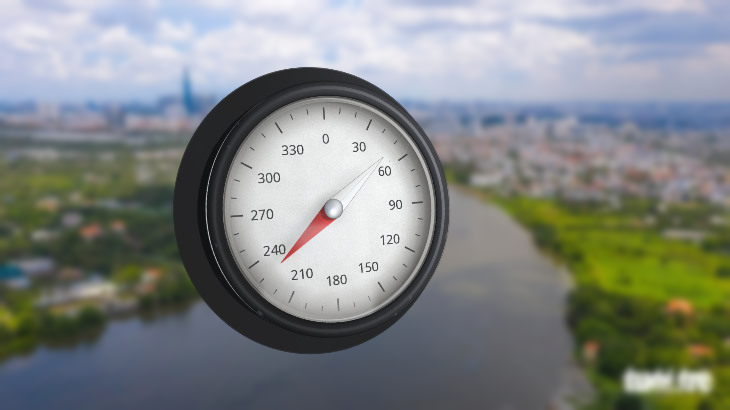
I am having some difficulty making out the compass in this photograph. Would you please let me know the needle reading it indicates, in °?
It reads 230 °
